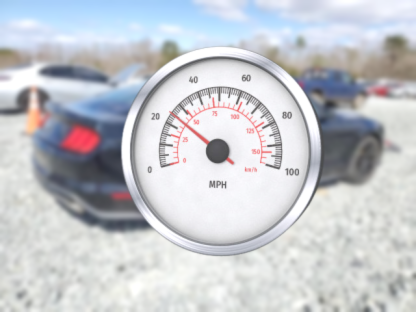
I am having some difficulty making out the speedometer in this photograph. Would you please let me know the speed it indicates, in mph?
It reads 25 mph
